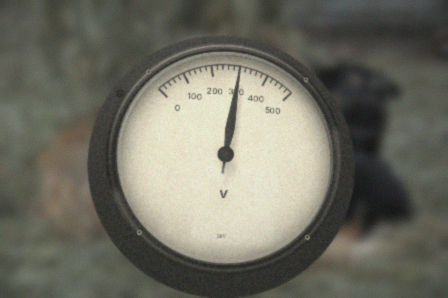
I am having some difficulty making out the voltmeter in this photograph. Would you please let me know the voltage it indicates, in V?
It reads 300 V
